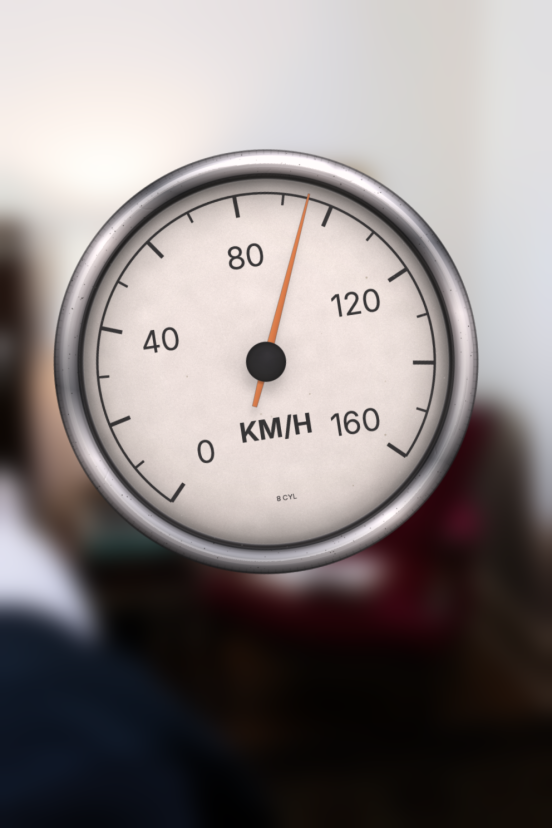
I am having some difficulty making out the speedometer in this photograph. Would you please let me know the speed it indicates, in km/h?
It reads 95 km/h
